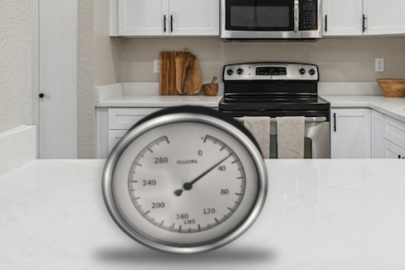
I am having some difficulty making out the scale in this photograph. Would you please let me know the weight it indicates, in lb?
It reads 30 lb
